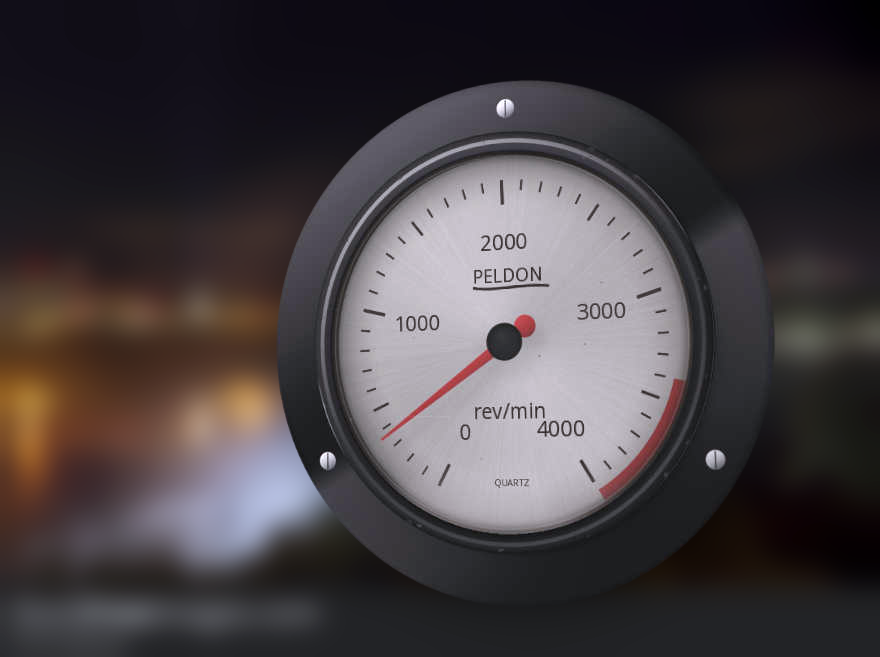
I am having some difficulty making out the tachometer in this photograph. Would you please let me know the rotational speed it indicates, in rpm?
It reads 350 rpm
